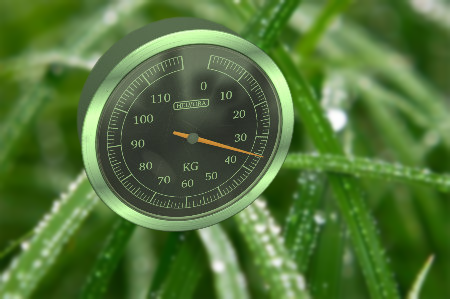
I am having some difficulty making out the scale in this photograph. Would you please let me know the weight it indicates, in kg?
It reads 35 kg
